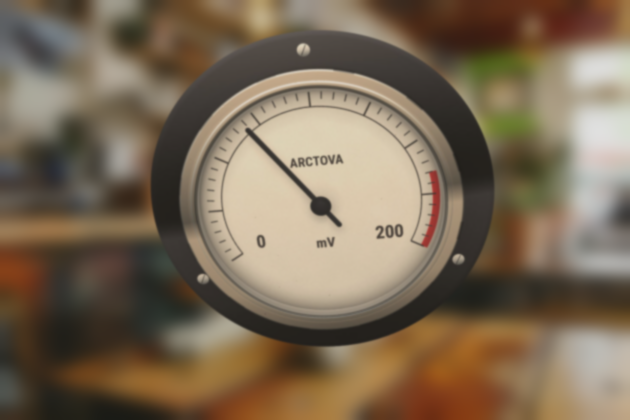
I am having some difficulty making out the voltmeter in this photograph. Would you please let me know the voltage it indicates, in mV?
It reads 70 mV
